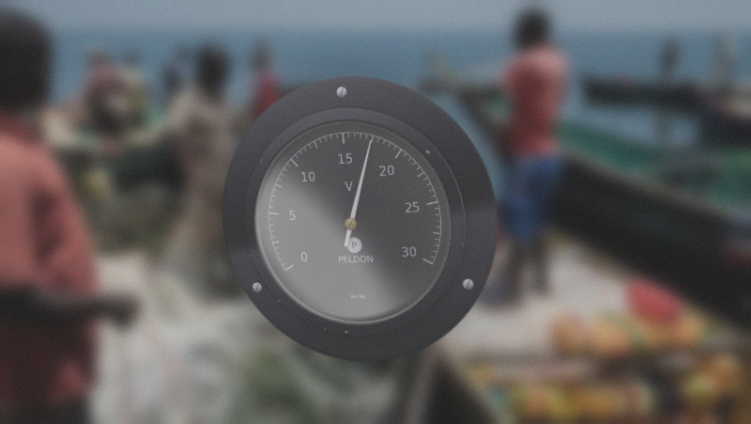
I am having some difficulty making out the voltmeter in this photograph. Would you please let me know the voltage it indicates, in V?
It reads 17.5 V
